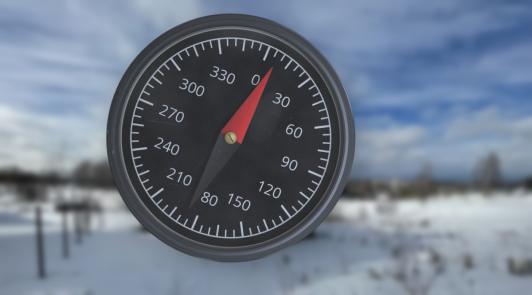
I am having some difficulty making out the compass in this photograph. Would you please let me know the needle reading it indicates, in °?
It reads 7.5 °
